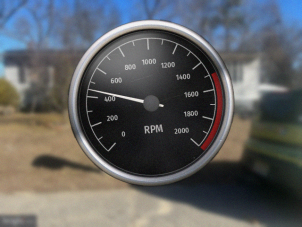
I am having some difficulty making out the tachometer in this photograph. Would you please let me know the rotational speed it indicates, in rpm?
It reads 450 rpm
